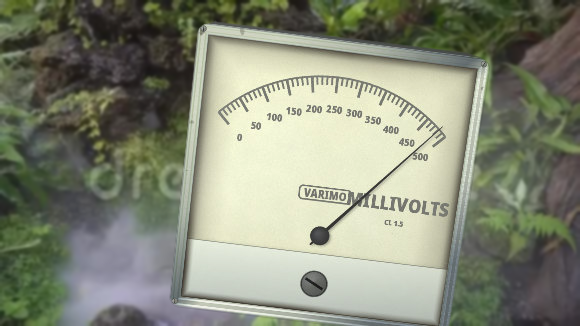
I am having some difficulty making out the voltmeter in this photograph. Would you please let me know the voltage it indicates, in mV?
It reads 480 mV
